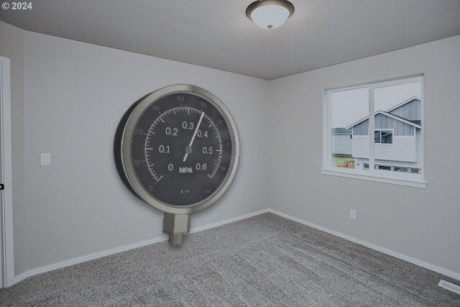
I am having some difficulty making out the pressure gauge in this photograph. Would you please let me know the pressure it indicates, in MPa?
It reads 0.35 MPa
